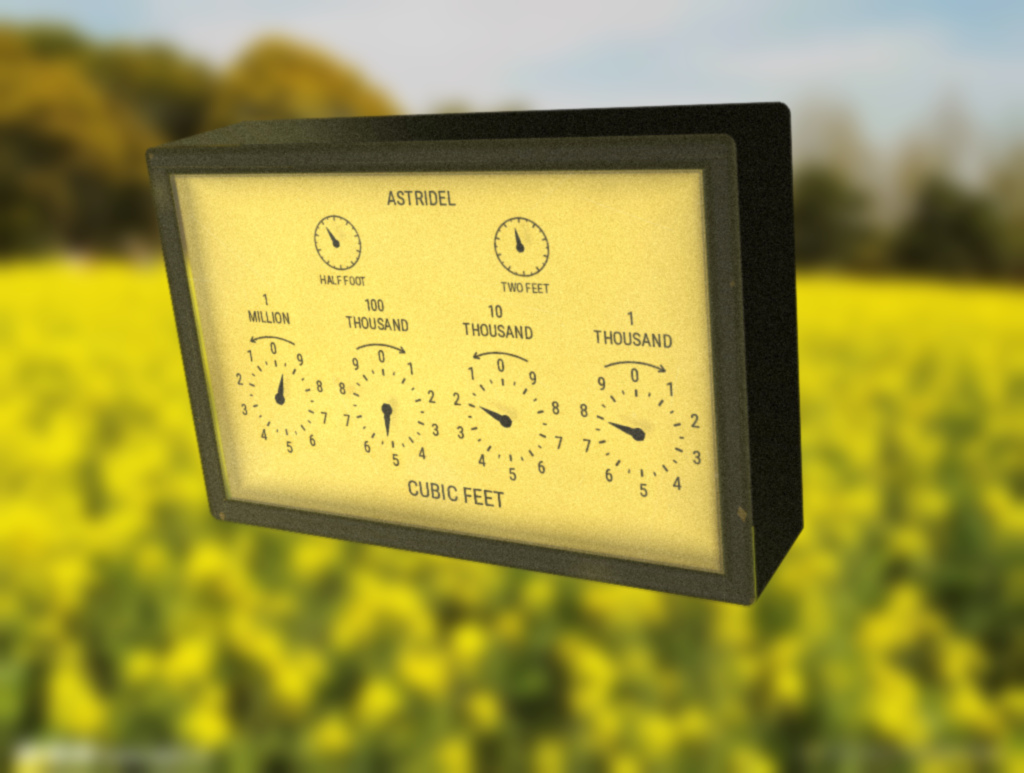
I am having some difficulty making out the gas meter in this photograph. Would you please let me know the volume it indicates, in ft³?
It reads 951800 ft³
